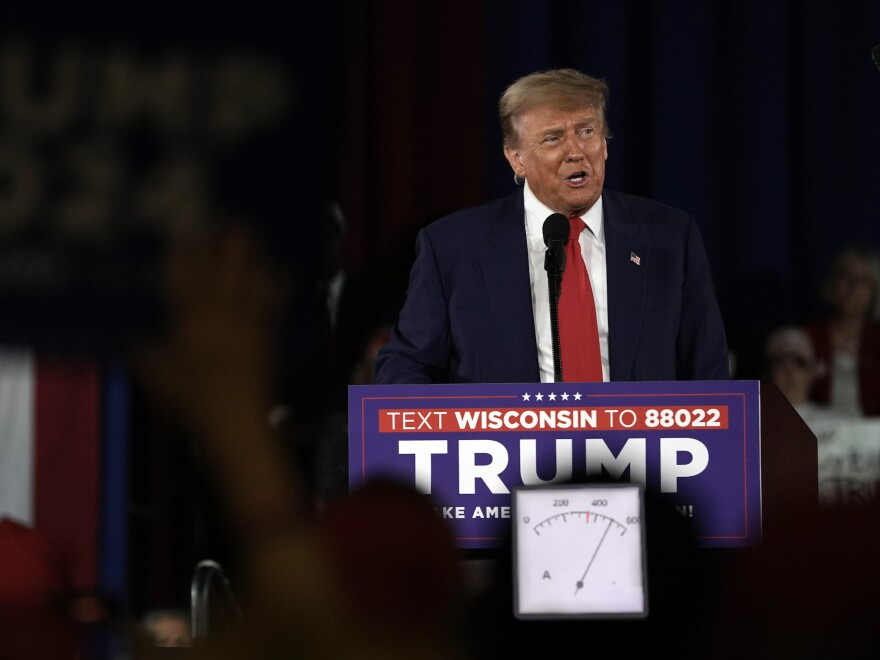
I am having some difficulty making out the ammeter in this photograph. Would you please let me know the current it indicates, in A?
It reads 500 A
